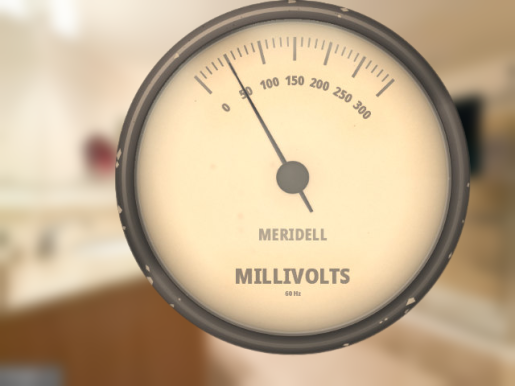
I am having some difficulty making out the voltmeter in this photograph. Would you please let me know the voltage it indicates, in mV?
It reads 50 mV
